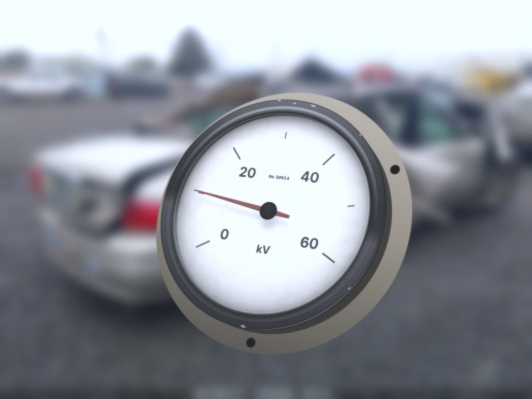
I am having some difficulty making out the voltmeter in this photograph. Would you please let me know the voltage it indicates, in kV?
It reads 10 kV
